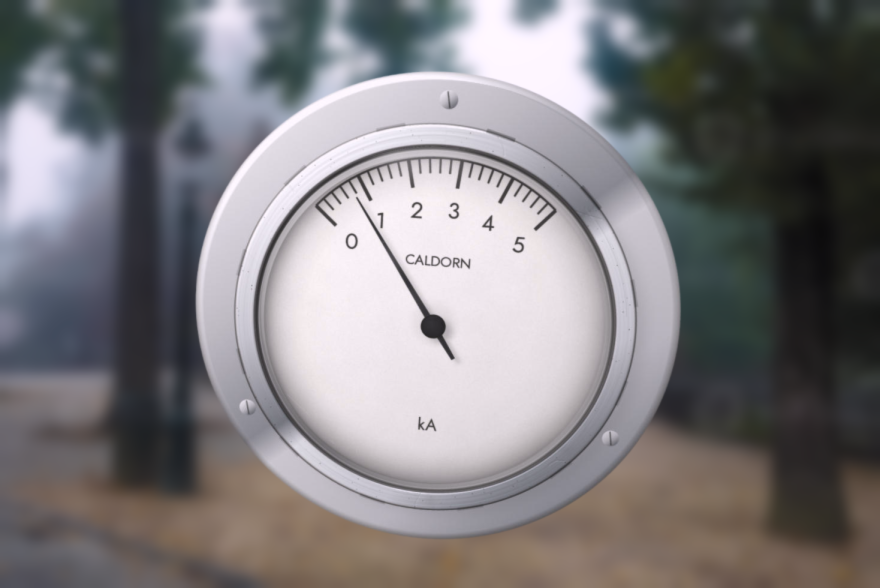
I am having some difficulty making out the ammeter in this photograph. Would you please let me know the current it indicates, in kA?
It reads 0.8 kA
